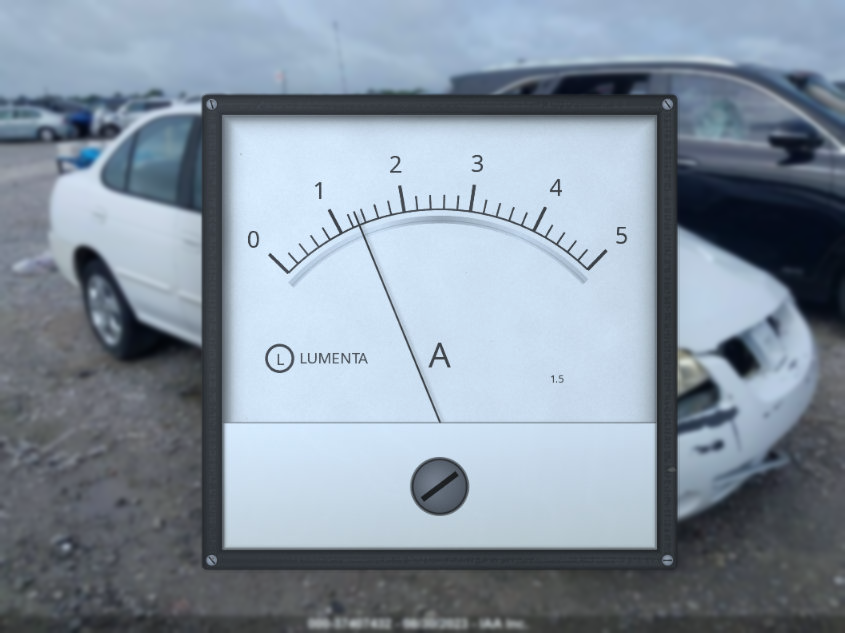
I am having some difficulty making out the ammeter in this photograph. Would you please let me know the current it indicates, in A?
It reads 1.3 A
